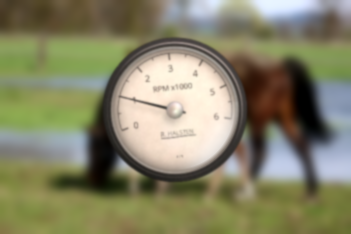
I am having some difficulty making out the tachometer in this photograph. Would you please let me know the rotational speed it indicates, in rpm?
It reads 1000 rpm
